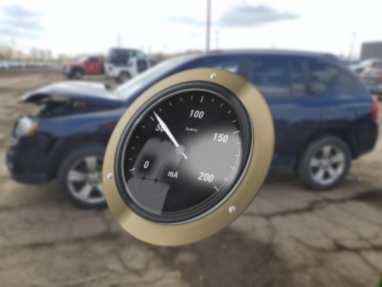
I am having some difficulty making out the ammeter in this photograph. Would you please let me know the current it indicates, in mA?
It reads 55 mA
